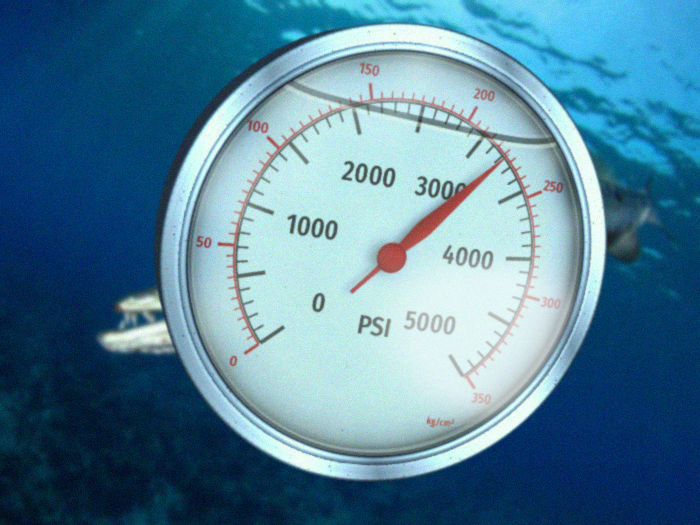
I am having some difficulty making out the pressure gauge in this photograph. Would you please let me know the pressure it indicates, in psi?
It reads 3200 psi
